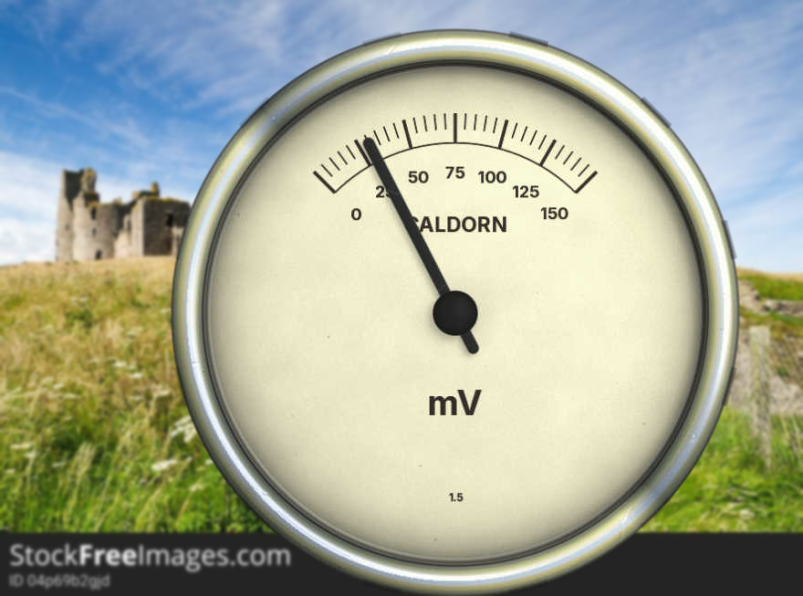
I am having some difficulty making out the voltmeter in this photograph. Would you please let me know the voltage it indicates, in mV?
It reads 30 mV
